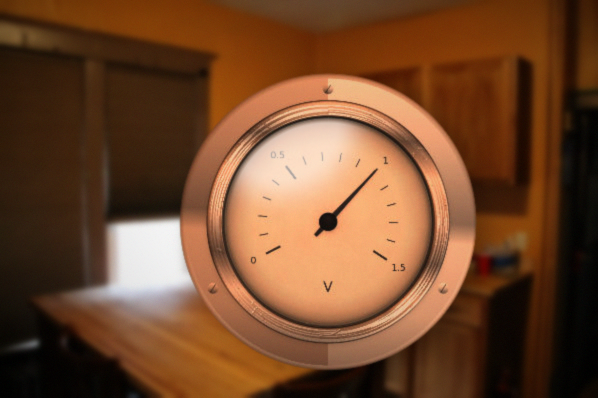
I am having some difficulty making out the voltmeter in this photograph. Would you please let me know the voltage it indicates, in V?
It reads 1 V
